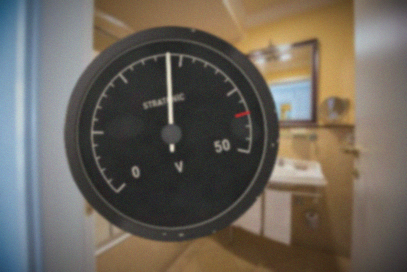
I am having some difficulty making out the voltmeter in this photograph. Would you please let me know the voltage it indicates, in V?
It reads 28 V
